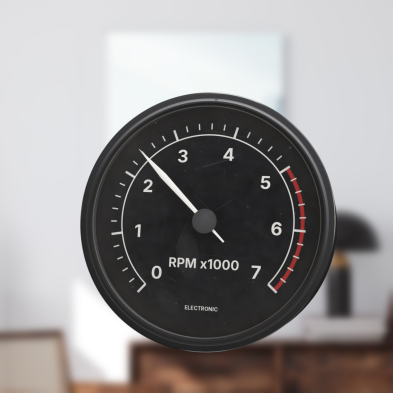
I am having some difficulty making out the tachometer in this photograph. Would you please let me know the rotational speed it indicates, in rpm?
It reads 2400 rpm
